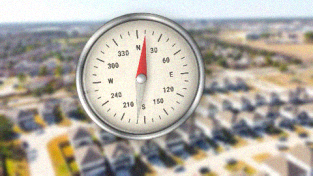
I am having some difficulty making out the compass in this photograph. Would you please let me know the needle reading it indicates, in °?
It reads 10 °
